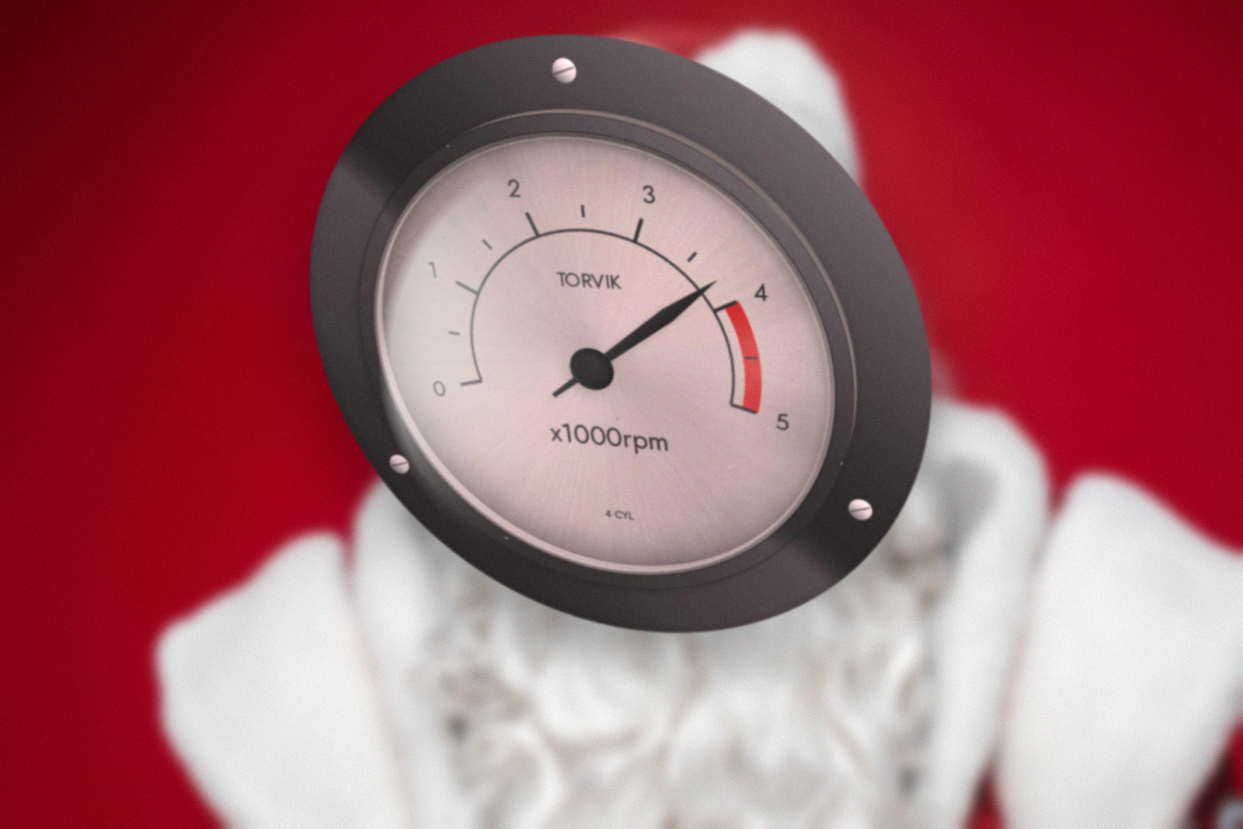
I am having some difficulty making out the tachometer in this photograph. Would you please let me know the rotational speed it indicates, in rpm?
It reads 3750 rpm
